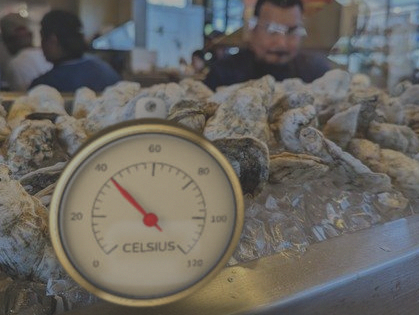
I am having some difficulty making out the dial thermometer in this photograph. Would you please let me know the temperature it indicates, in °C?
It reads 40 °C
